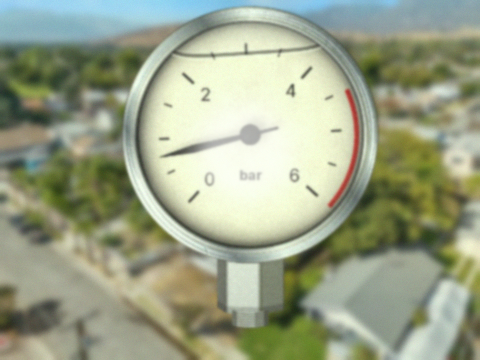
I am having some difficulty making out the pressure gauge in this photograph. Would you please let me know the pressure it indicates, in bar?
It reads 0.75 bar
